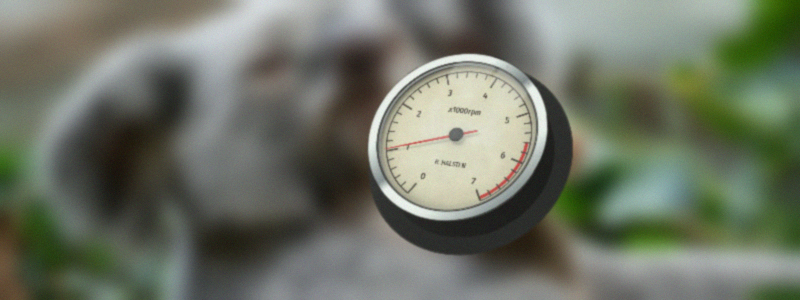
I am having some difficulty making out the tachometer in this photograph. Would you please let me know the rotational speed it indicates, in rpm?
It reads 1000 rpm
